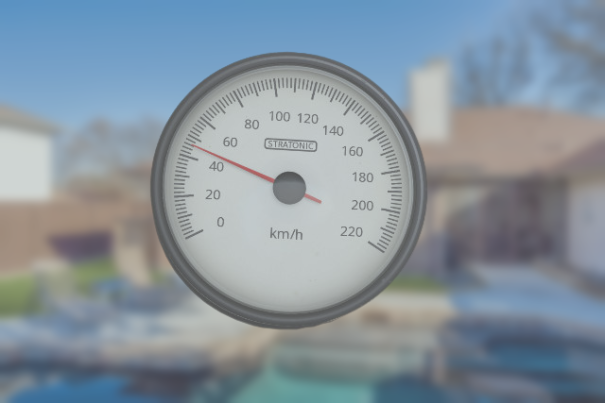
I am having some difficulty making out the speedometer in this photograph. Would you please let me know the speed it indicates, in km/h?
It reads 46 km/h
